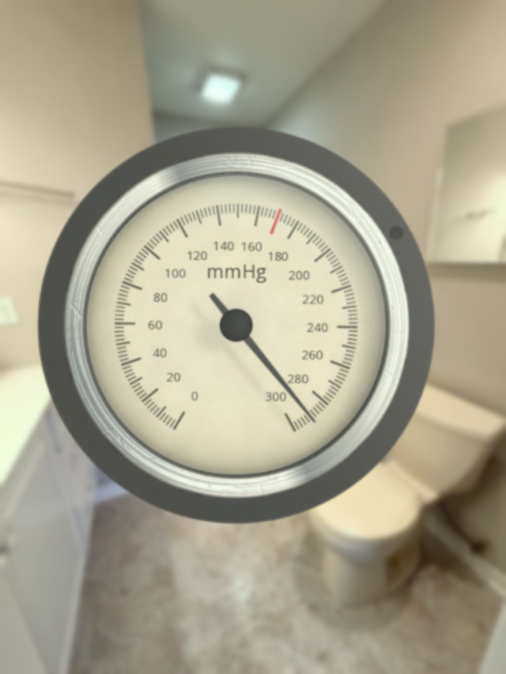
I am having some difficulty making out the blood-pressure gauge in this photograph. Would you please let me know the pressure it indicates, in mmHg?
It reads 290 mmHg
